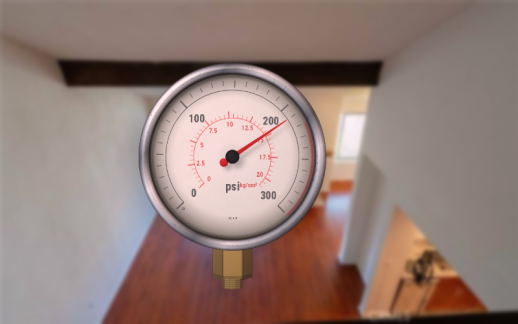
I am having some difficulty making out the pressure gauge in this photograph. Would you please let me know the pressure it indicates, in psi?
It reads 210 psi
